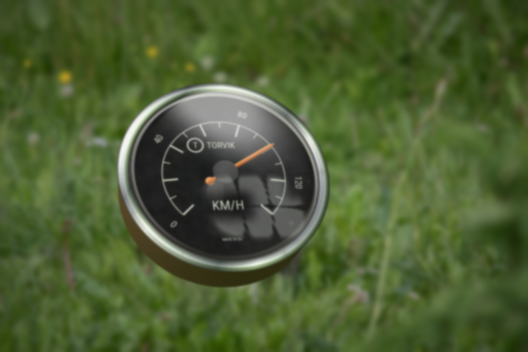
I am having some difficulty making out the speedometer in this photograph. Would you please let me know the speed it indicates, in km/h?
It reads 100 km/h
